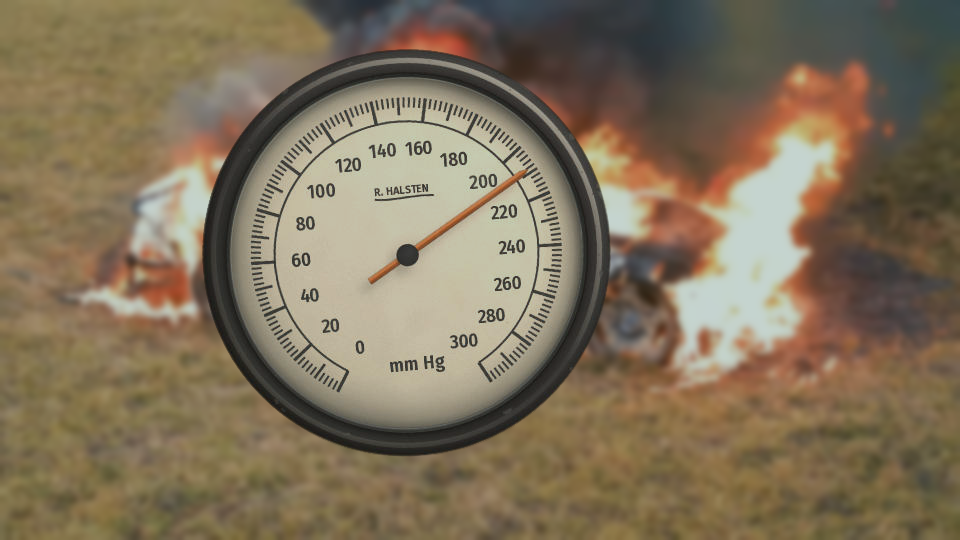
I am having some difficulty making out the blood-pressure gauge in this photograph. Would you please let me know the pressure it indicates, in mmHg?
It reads 208 mmHg
